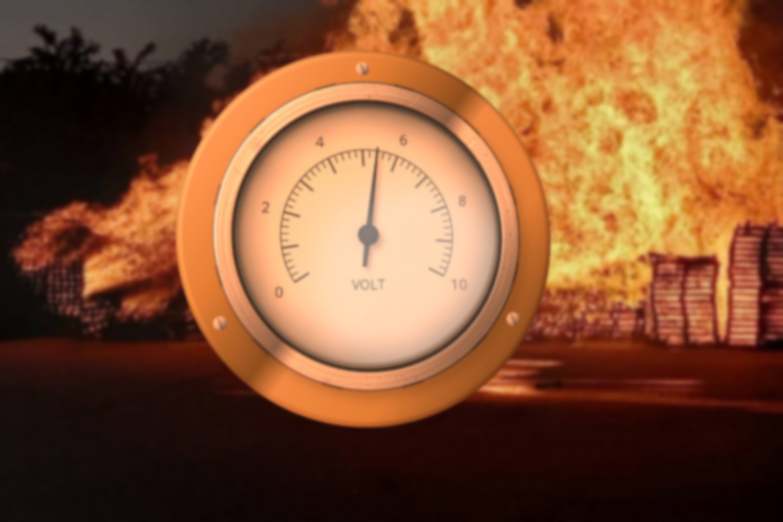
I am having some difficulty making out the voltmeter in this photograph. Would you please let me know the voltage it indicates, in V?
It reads 5.4 V
